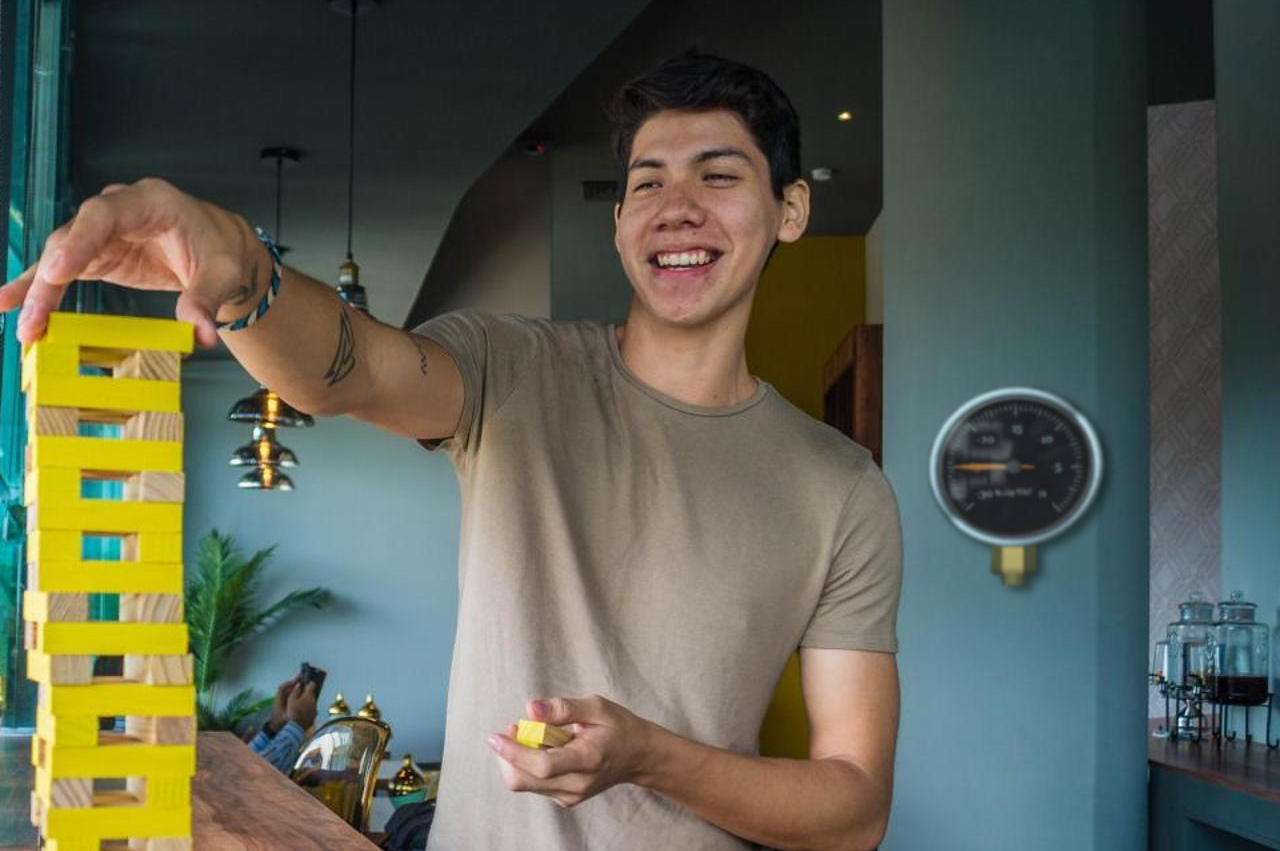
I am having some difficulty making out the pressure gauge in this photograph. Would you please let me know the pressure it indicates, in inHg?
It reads -25 inHg
